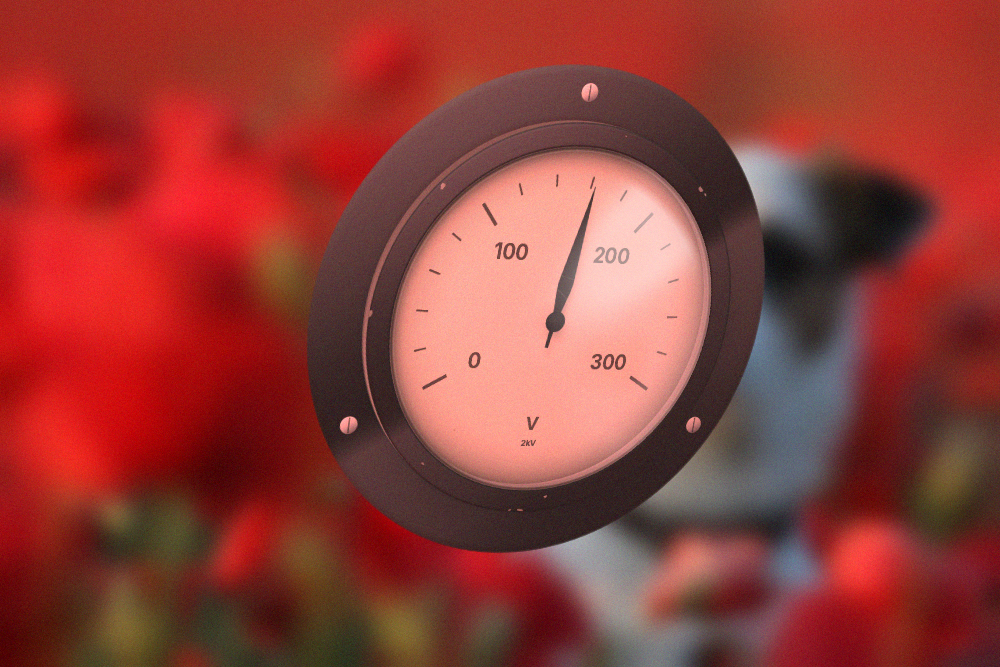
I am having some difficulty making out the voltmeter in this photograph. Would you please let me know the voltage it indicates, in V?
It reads 160 V
